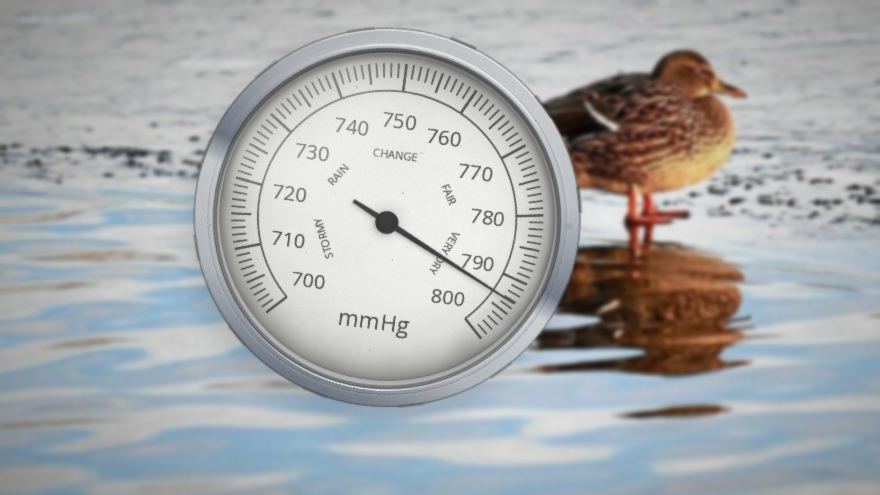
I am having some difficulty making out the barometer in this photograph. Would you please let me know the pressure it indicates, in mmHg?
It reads 793 mmHg
